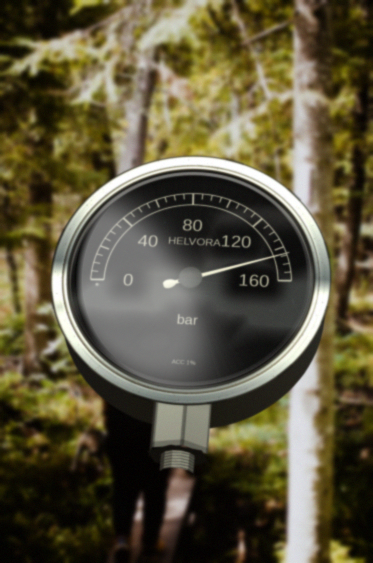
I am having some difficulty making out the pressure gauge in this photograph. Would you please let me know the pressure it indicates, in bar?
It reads 145 bar
